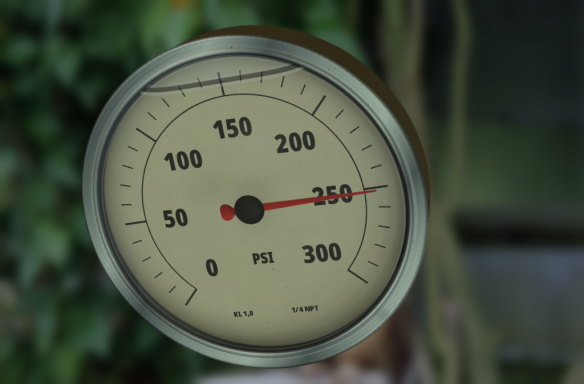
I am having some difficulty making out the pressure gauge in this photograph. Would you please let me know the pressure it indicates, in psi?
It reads 250 psi
